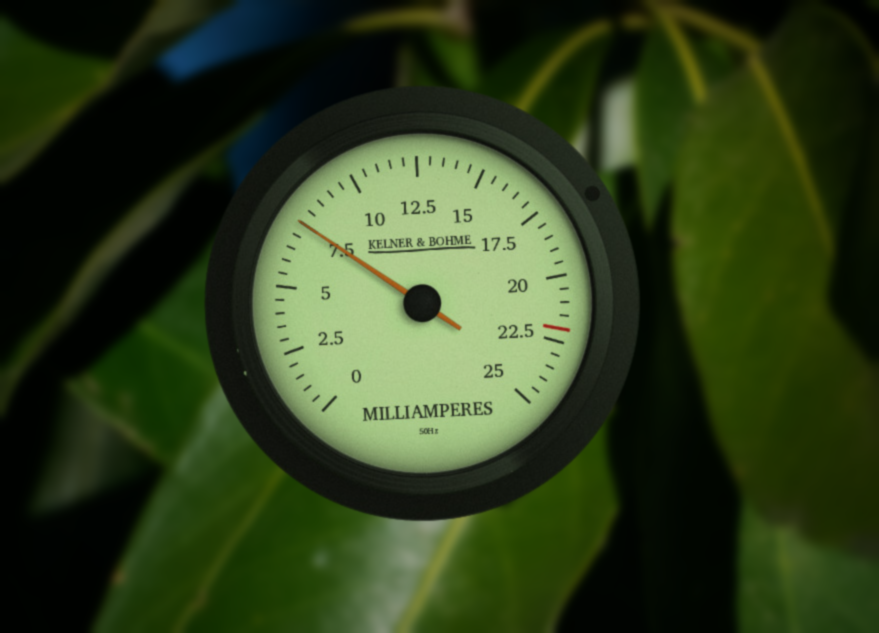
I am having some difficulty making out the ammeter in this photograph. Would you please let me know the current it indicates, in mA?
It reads 7.5 mA
